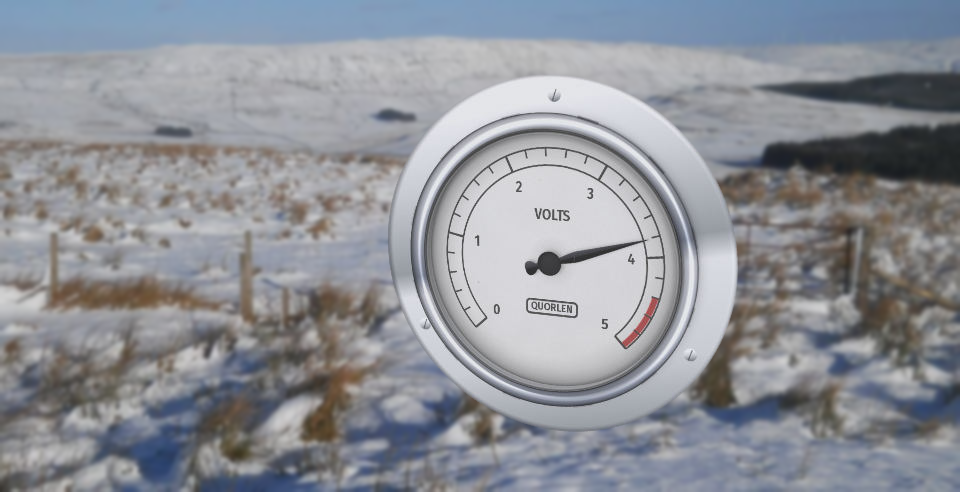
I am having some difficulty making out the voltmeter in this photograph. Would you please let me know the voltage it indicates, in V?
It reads 3.8 V
